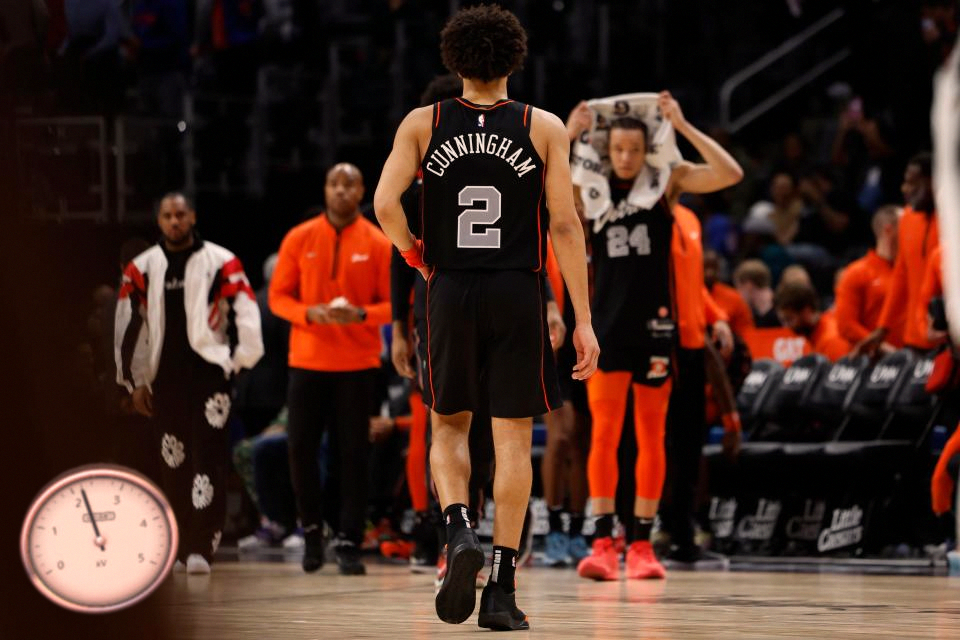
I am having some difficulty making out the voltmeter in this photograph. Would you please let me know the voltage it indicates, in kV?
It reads 2.2 kV
